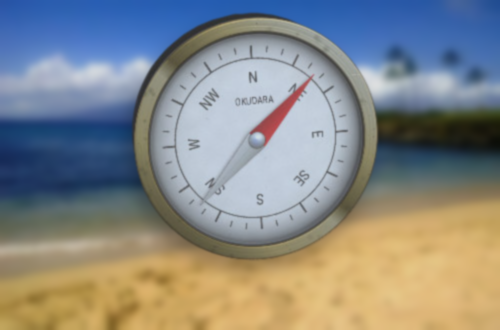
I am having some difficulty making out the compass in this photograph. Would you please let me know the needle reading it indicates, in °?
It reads 45 °
